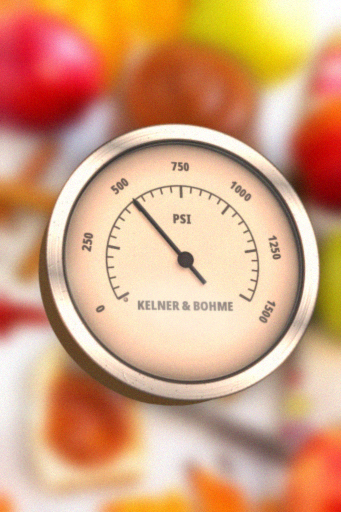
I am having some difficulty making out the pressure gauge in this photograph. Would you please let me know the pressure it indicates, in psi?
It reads 500 psi
